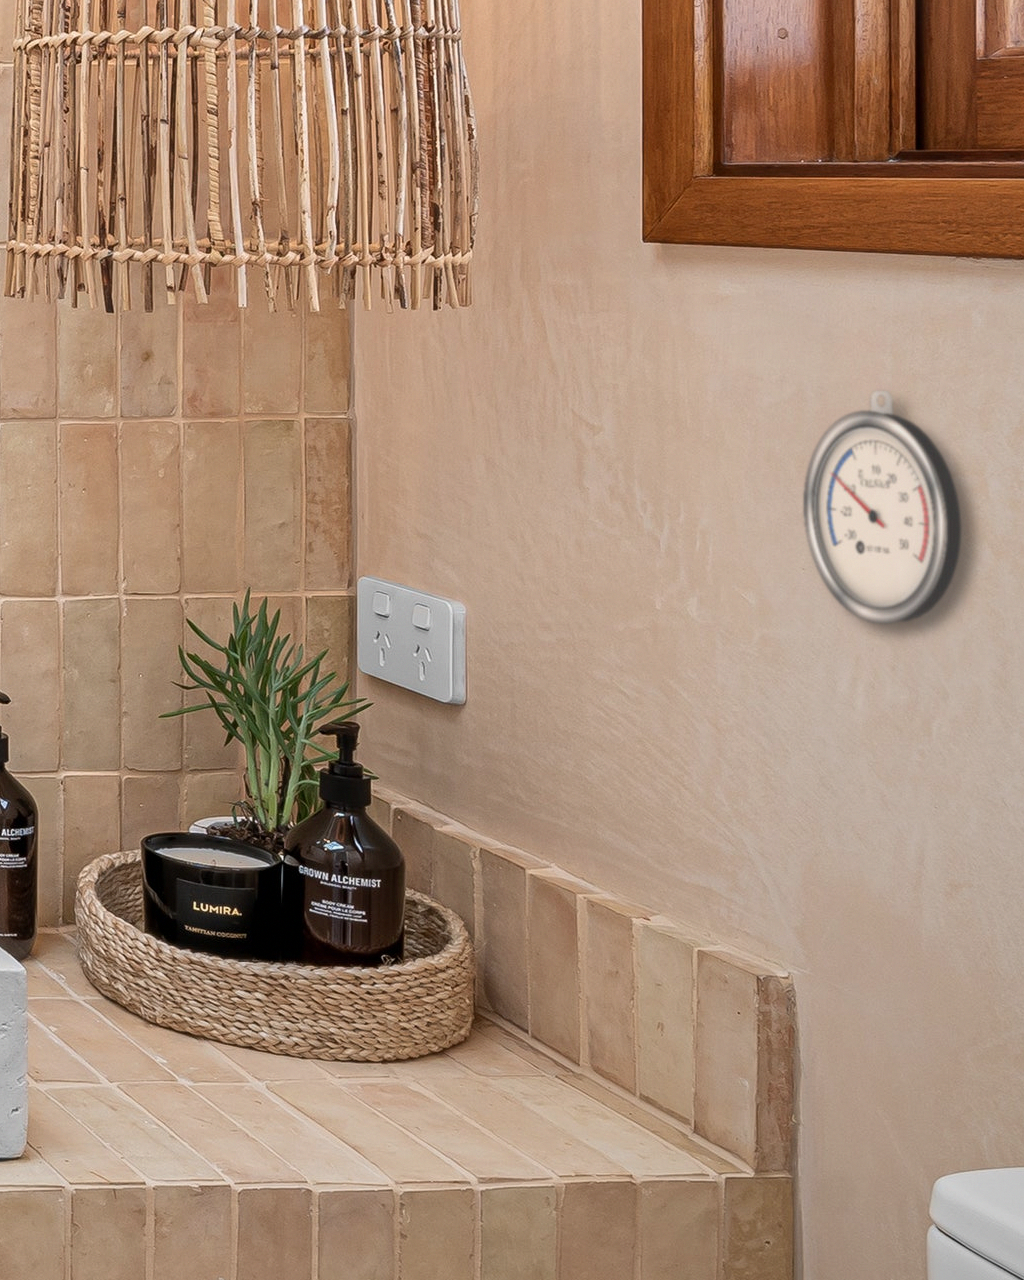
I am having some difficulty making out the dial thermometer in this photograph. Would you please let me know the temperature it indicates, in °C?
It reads -10 °C
